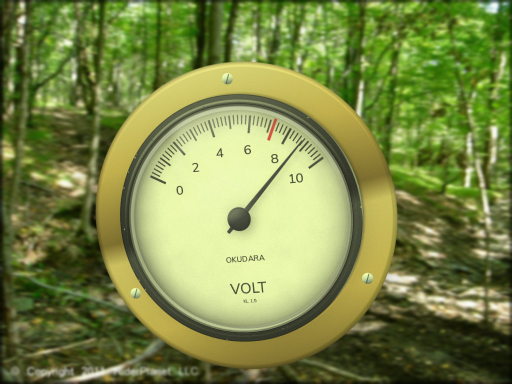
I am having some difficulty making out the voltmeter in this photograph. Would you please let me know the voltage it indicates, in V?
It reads 8.8 V
